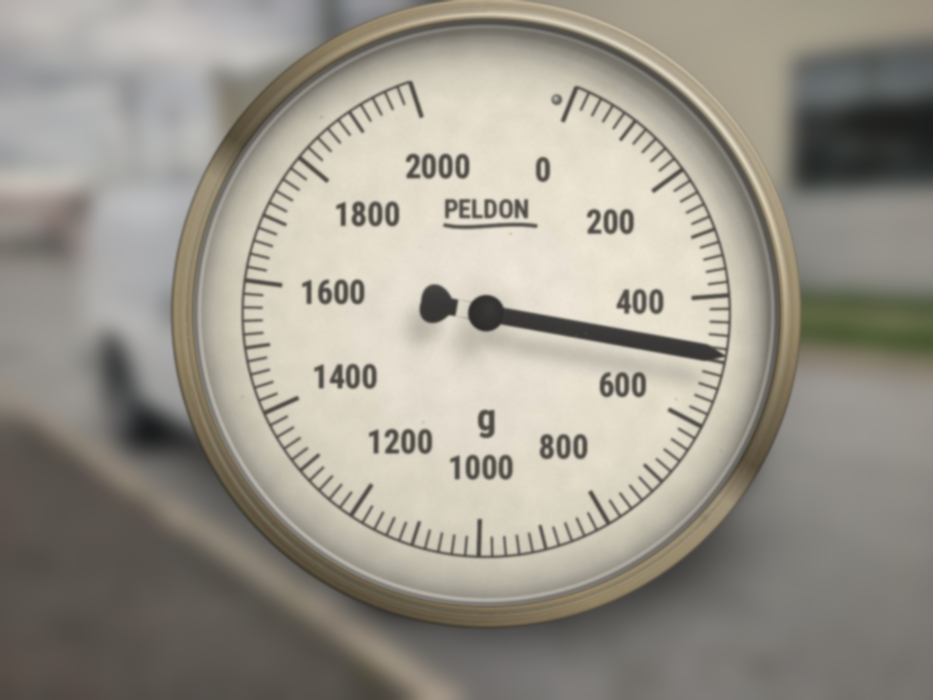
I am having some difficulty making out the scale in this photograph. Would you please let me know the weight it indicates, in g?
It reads 490 g
